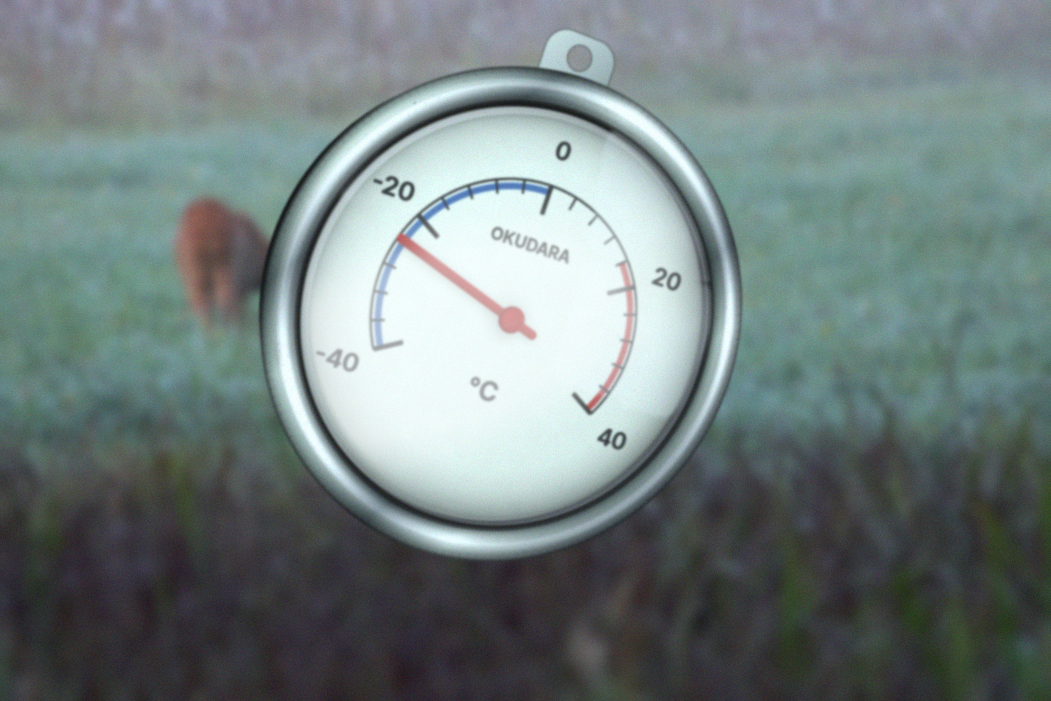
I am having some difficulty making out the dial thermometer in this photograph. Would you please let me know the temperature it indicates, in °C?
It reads -24 °C
